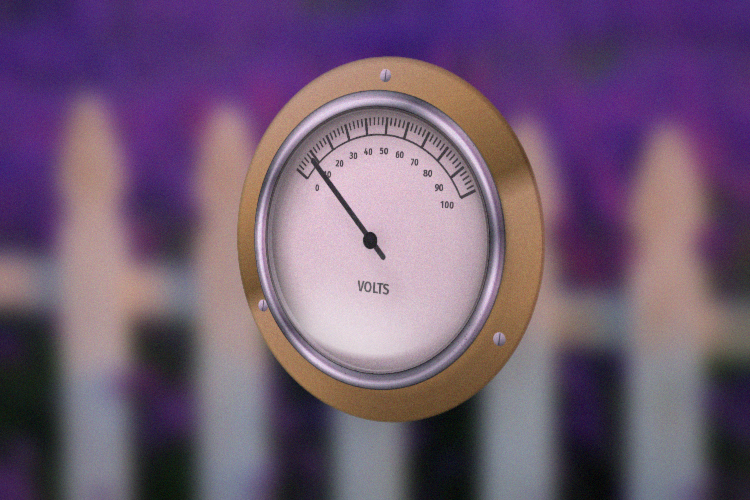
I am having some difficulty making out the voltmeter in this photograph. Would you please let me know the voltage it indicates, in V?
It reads 10 V
